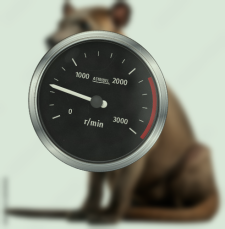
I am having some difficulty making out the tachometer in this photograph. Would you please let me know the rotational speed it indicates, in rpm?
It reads 500 rpm
